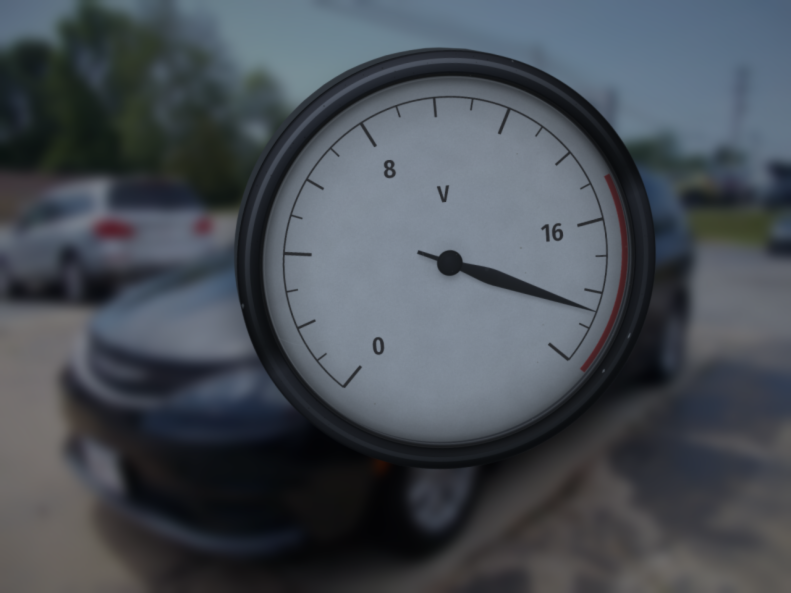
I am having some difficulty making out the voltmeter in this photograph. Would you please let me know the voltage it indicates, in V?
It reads 18.5 V
